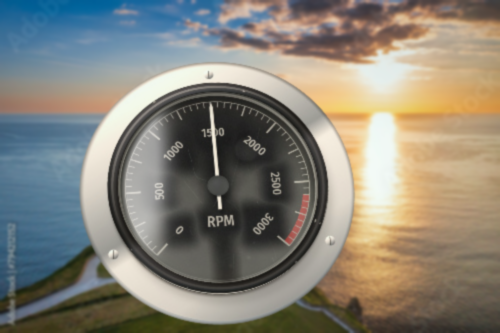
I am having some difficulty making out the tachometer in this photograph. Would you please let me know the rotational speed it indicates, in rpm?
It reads 1500 rpm
